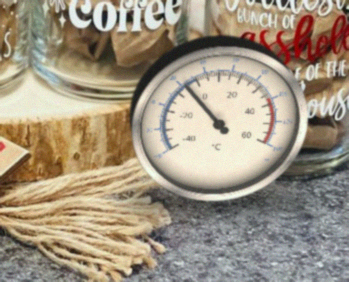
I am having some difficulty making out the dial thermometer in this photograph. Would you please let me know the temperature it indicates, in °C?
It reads -5 °C
